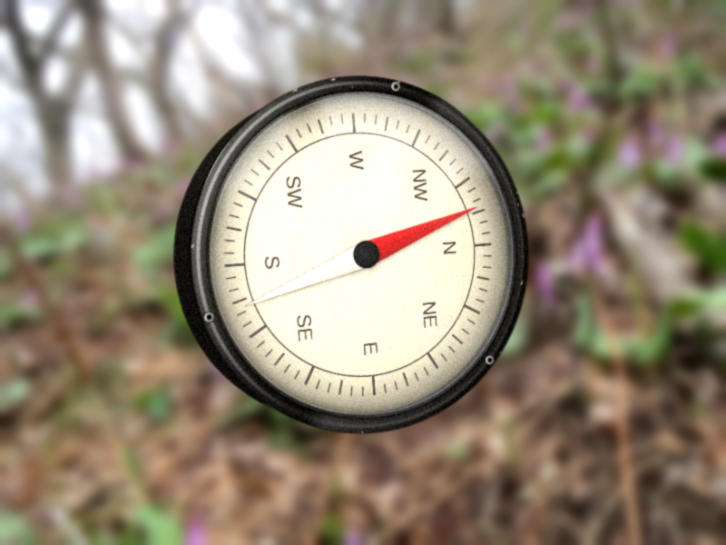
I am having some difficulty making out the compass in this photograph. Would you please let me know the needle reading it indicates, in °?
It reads 342.5 °
